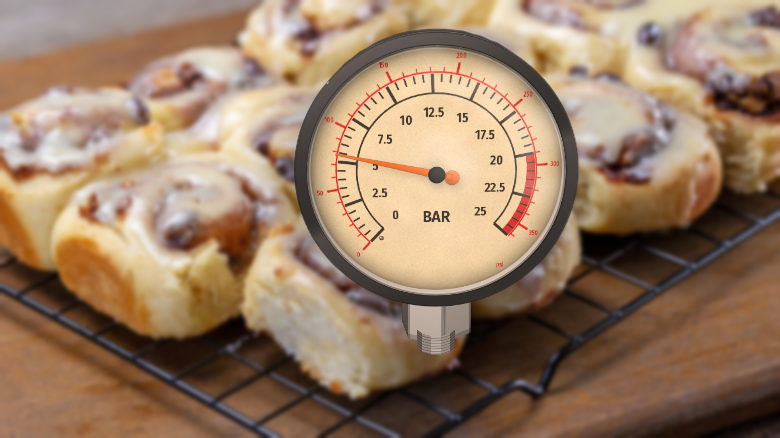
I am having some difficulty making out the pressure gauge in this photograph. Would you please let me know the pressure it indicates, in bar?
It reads 5.5 bar
